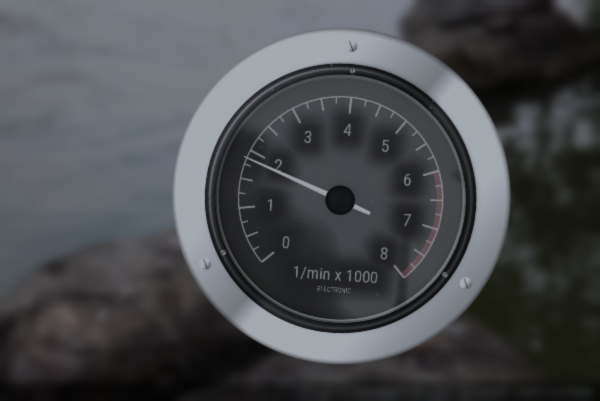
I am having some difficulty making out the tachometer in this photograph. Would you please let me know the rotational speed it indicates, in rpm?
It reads 1875 rpm
